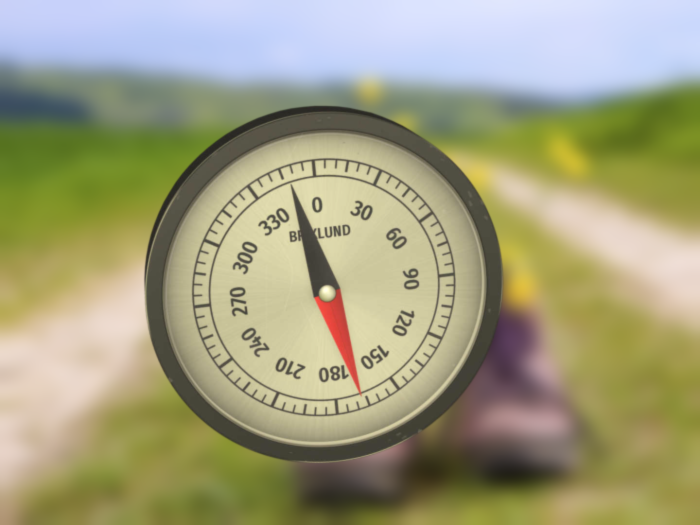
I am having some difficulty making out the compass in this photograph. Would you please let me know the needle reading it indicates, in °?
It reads 167.5 °
